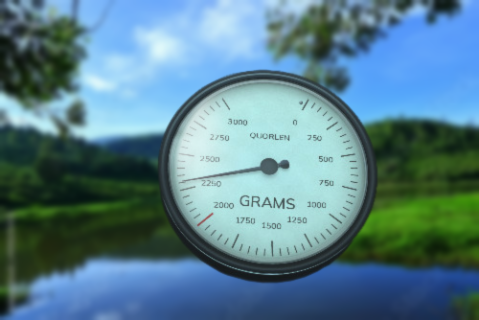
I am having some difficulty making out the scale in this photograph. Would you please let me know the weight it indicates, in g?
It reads 2300 g
